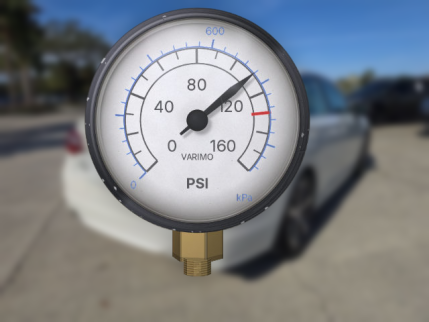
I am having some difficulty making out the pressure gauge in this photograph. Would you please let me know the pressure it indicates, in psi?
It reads 110 psi
